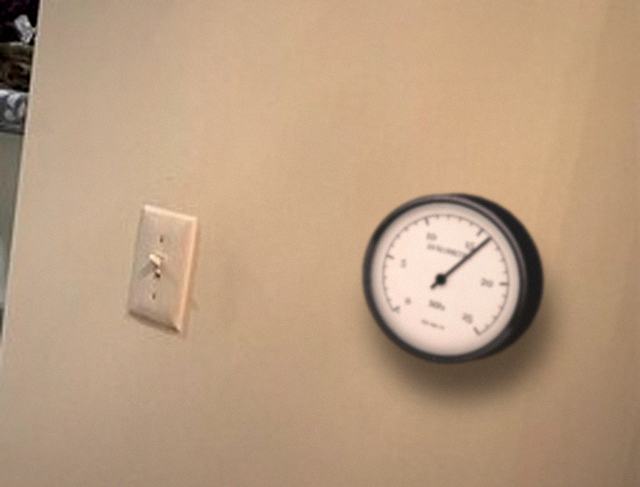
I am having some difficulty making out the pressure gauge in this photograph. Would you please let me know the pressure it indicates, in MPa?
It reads 16 MPa
